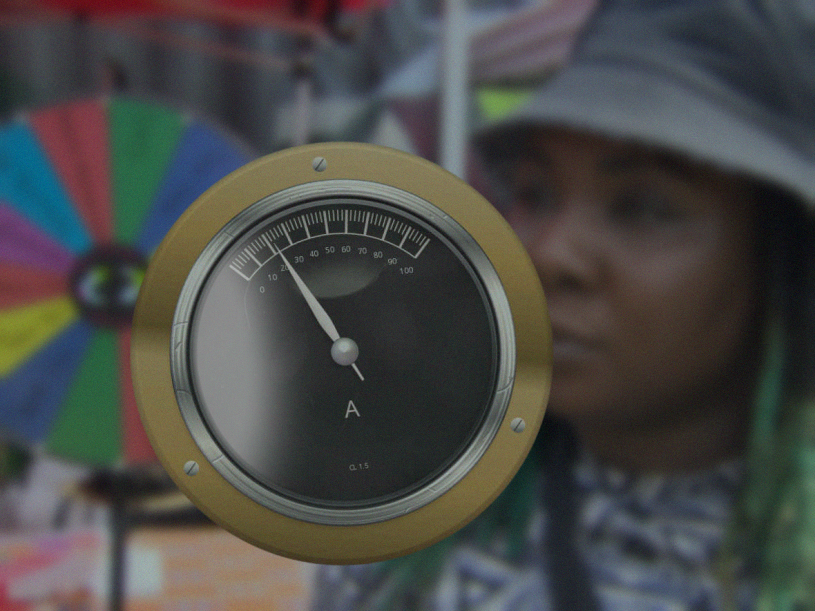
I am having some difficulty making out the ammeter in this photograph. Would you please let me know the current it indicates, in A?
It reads 22 A
